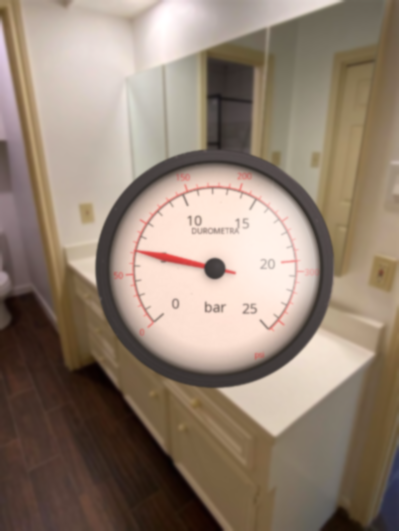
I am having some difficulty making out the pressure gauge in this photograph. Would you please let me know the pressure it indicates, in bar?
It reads 5 bar
